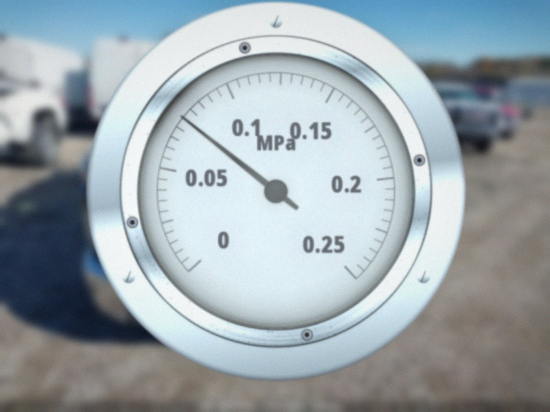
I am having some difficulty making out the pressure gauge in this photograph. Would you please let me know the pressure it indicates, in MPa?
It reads 0.075 MPa
